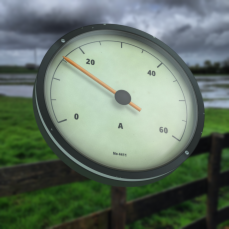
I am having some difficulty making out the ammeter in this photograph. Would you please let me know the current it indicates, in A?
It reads 15 A
